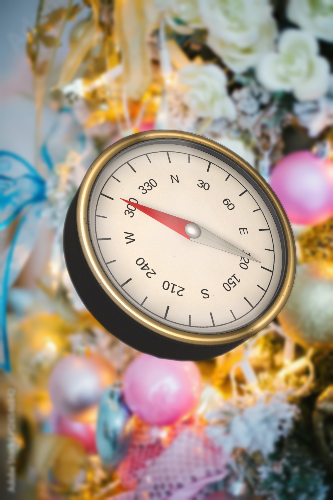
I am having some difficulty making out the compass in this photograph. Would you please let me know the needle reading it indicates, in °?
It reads 300 °
